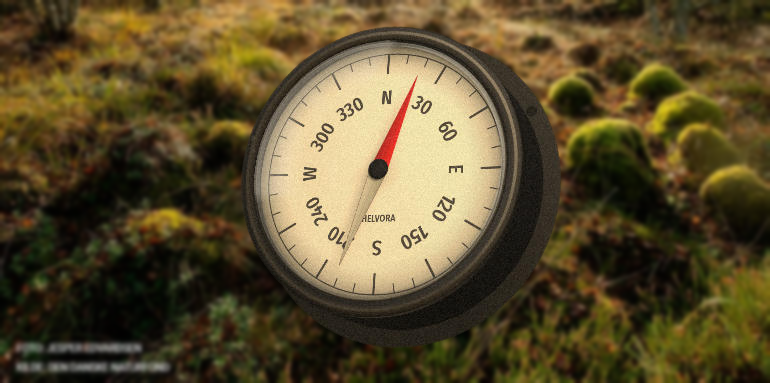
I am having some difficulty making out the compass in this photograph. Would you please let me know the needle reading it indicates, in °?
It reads 20 °
